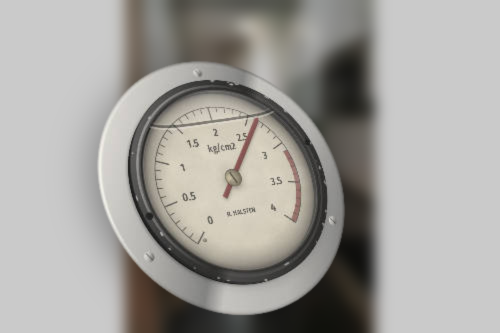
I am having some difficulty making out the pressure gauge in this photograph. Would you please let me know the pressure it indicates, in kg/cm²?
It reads 2.6 kg/cm²
